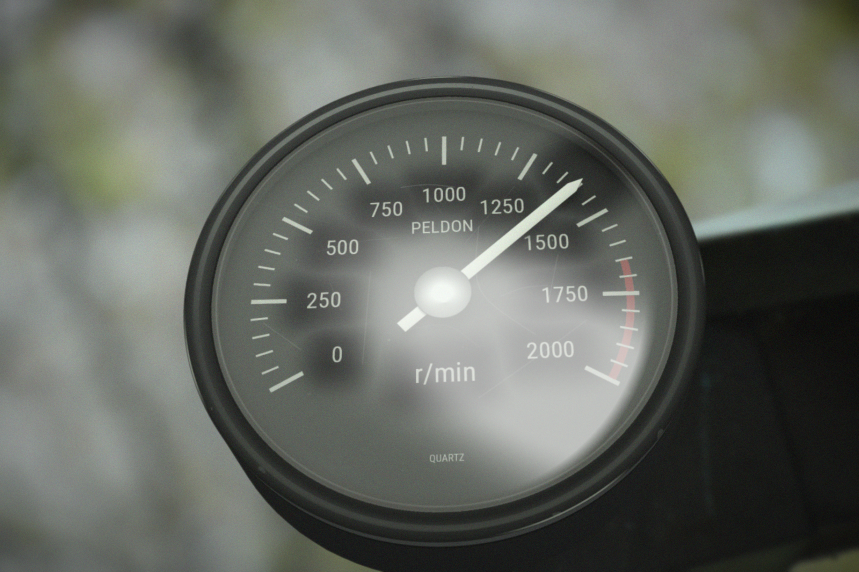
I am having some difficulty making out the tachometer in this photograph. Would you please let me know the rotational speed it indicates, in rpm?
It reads 1400 rpm
